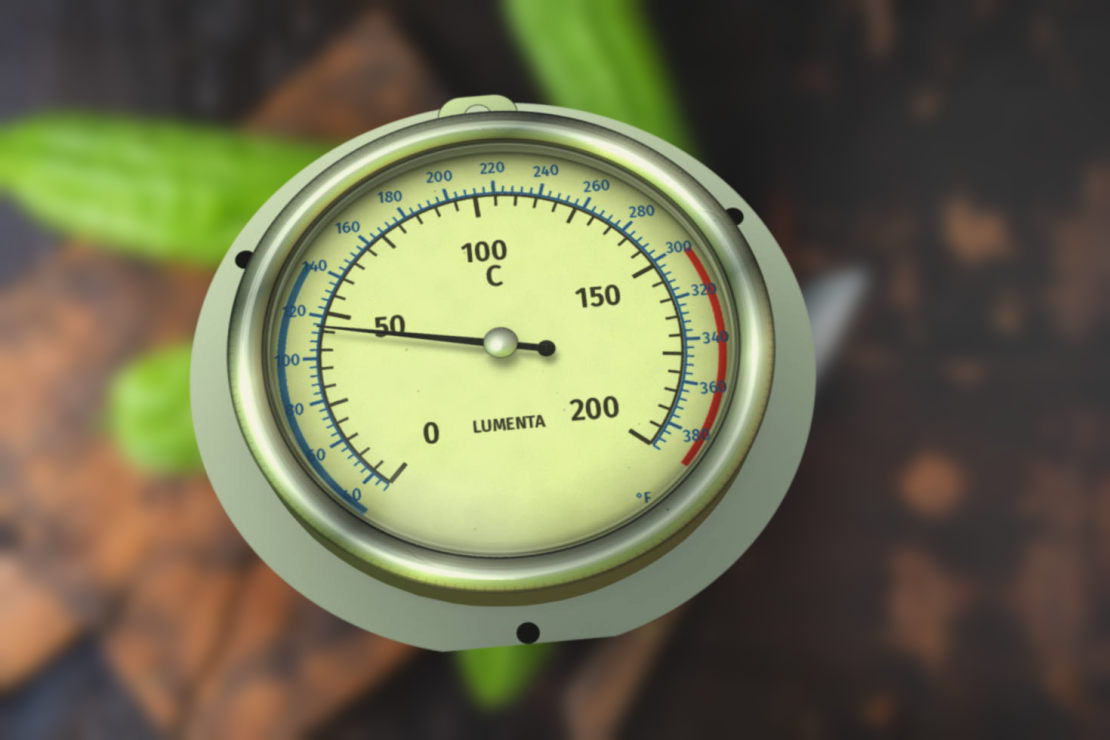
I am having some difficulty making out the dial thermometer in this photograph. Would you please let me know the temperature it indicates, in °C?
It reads 45 °C
